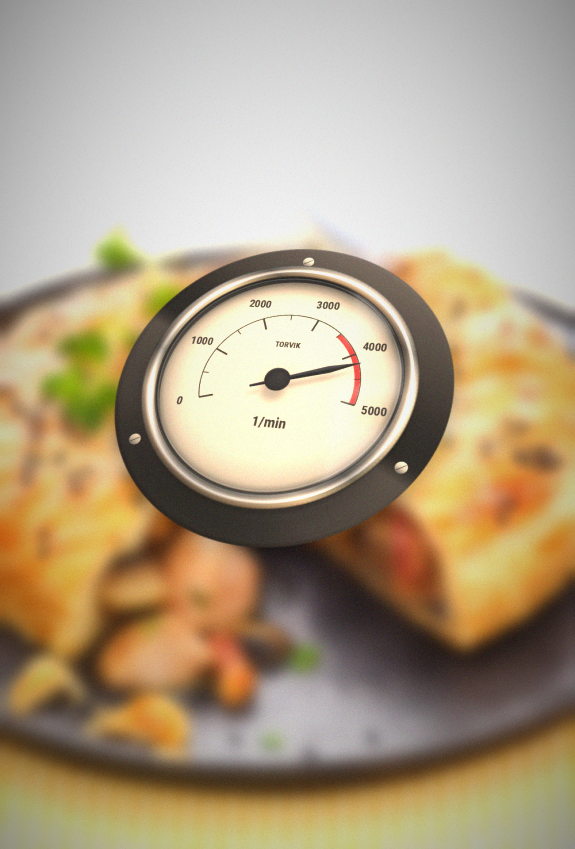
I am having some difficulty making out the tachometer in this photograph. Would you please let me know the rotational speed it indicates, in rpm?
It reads 4250 rpm
